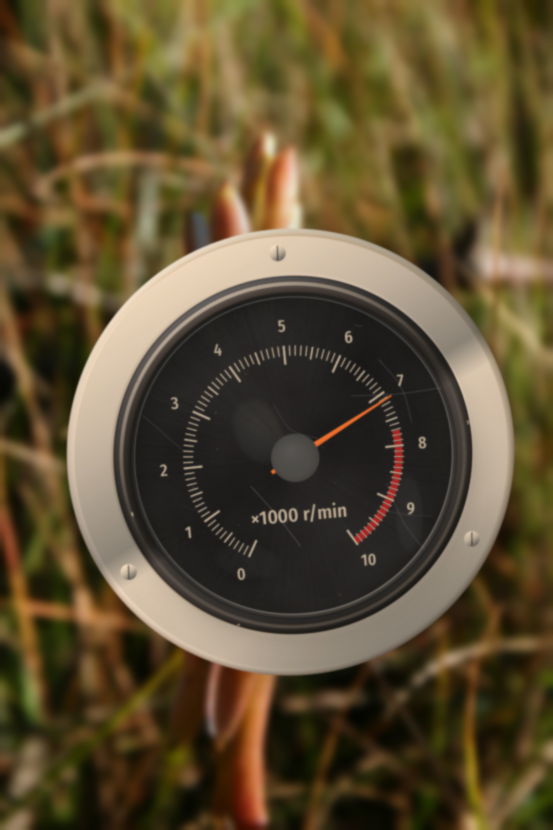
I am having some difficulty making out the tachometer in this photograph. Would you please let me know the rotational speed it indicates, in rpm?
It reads 7100 rpm
